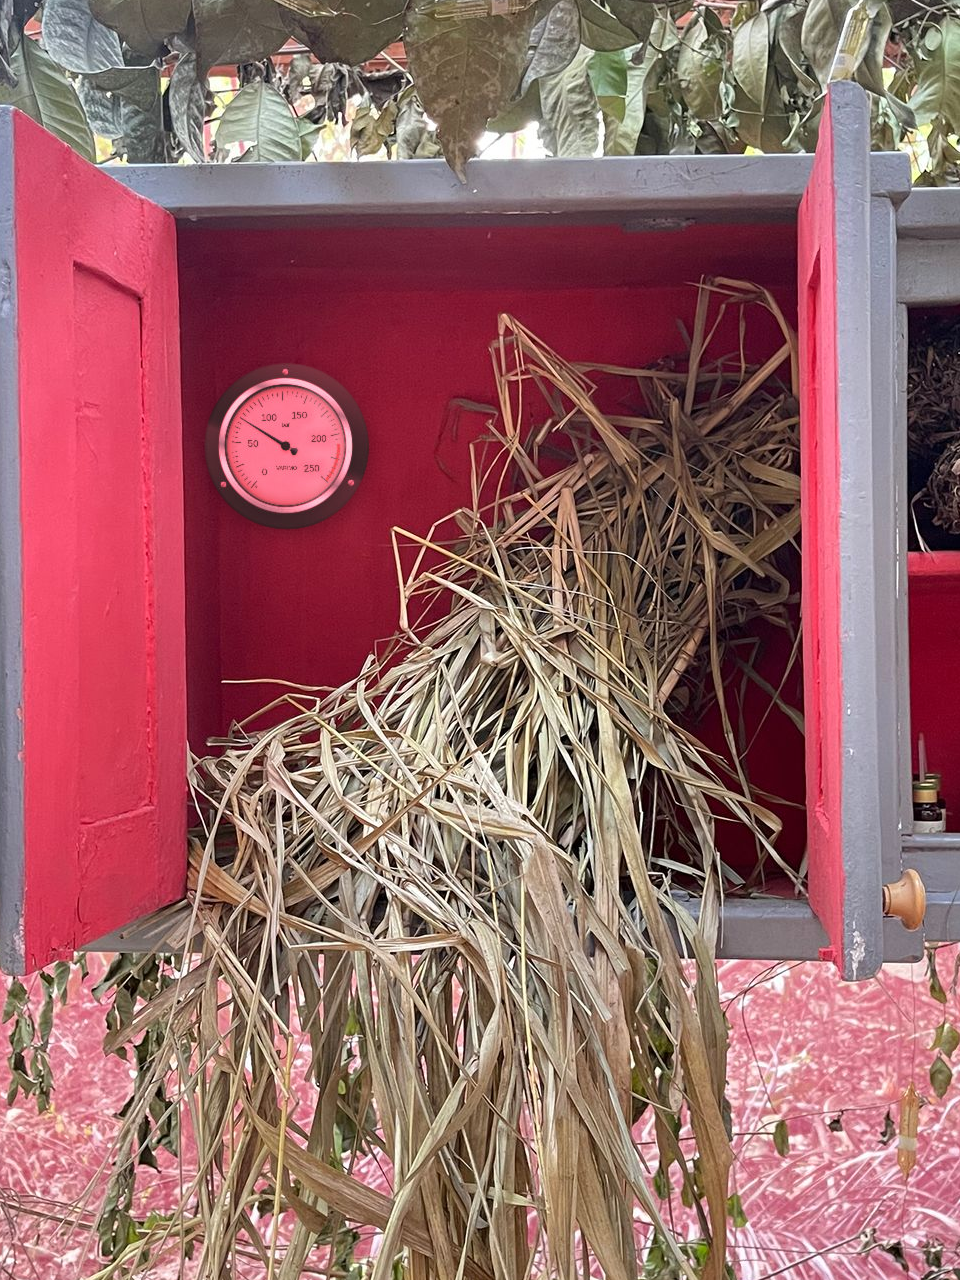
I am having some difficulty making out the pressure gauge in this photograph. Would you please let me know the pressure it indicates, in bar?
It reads 75 bar
